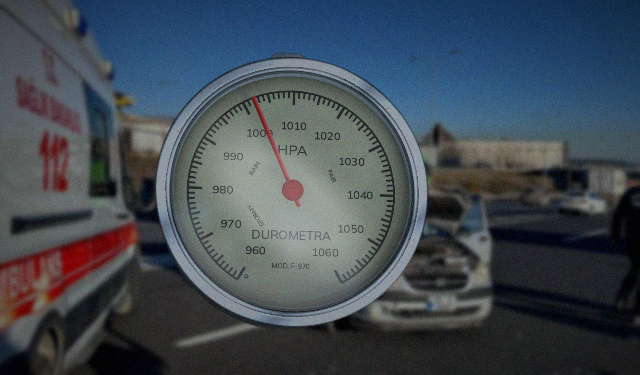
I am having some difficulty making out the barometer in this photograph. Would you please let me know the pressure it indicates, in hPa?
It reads 1002 hPa
